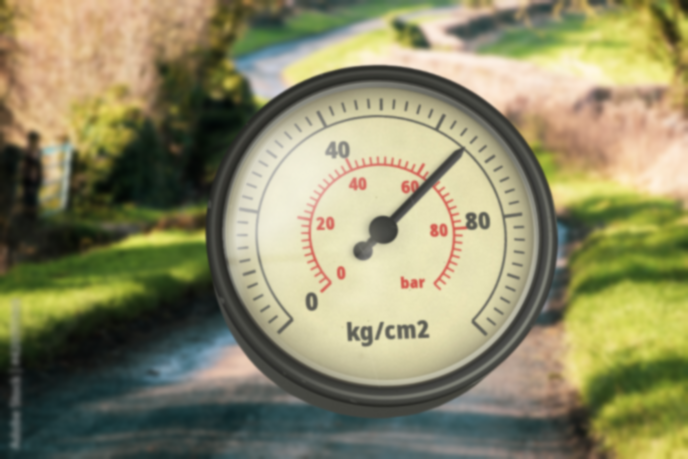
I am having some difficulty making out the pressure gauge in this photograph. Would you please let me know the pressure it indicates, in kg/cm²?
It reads 66 kg/cm²
